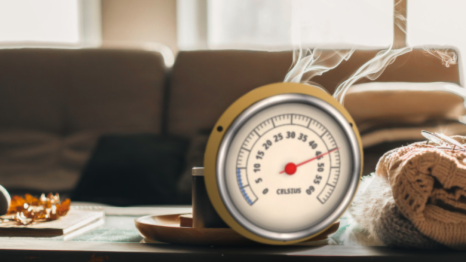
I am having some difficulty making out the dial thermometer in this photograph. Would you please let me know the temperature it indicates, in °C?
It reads 45 °C
